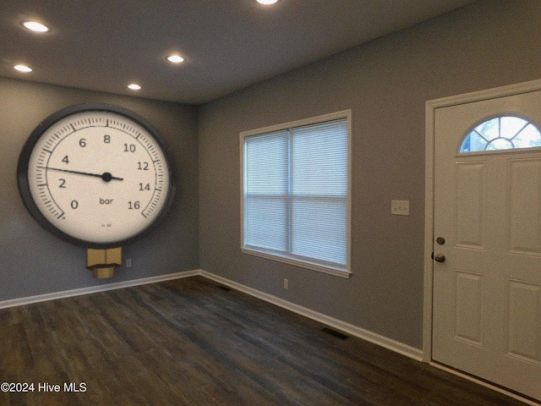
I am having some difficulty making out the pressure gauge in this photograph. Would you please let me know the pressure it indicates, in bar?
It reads 3 bar
